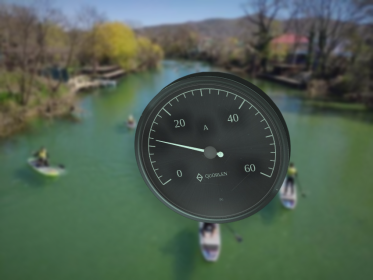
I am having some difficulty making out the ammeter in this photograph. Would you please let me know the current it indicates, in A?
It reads 12 A
